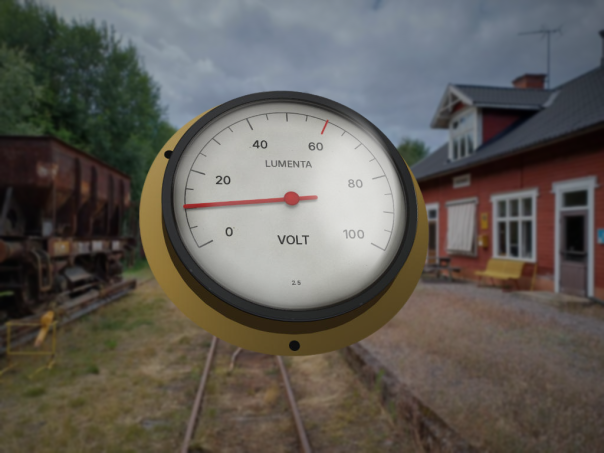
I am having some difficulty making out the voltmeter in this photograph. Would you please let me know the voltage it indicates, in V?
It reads 10 V
